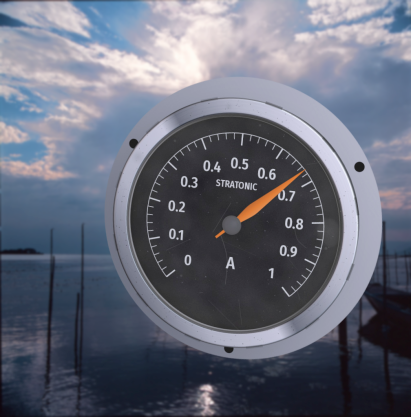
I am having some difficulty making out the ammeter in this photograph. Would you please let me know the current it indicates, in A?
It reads 0.67 A
